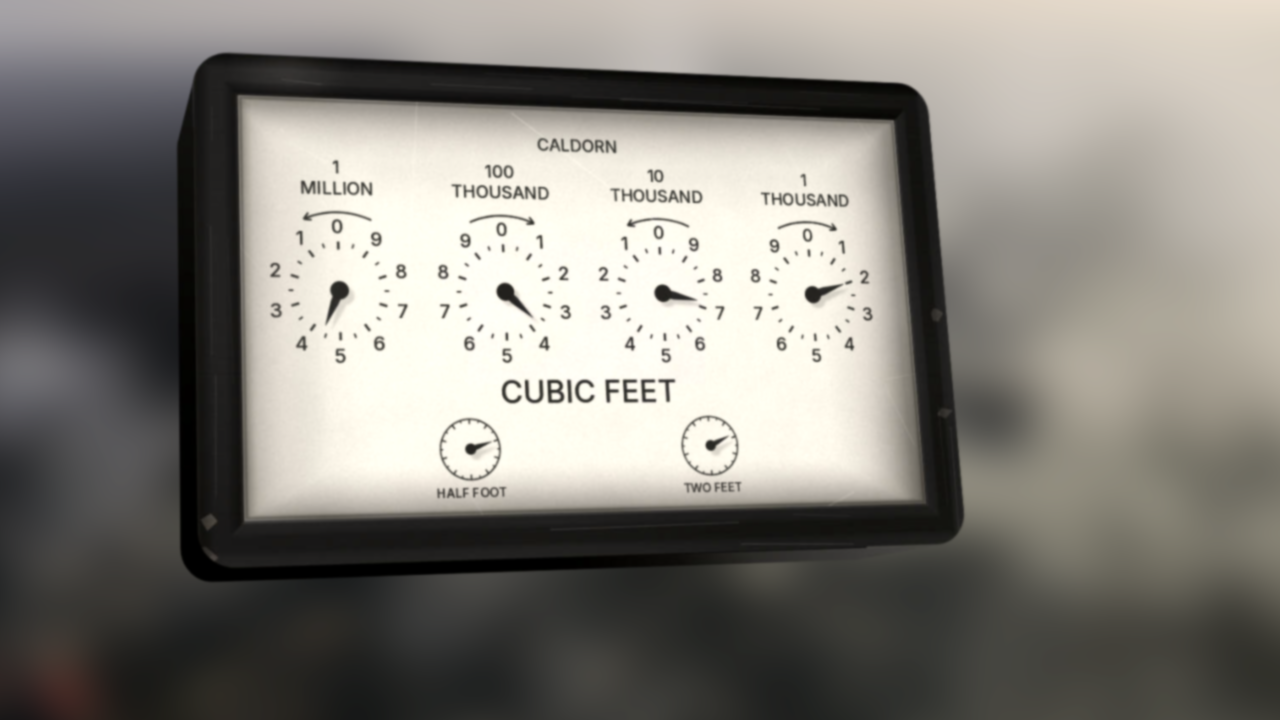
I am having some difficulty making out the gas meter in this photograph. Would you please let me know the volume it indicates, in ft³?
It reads 437200 ft³
